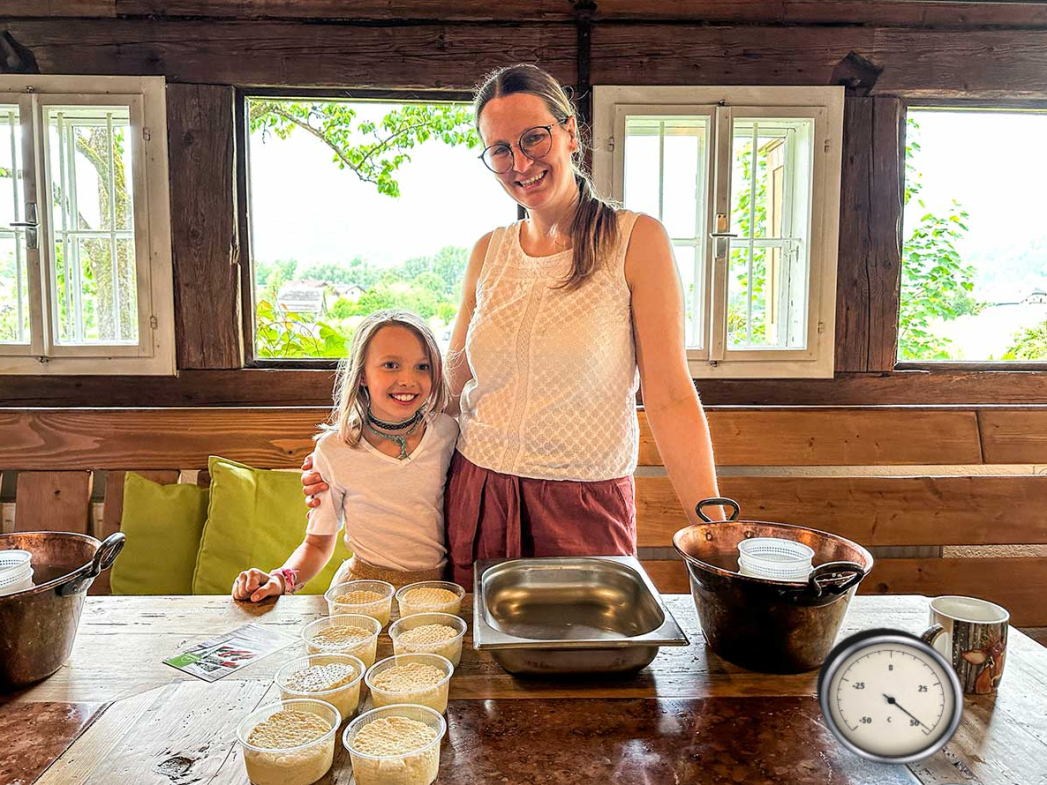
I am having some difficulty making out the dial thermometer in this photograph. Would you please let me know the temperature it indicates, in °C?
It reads 47.5 °C
